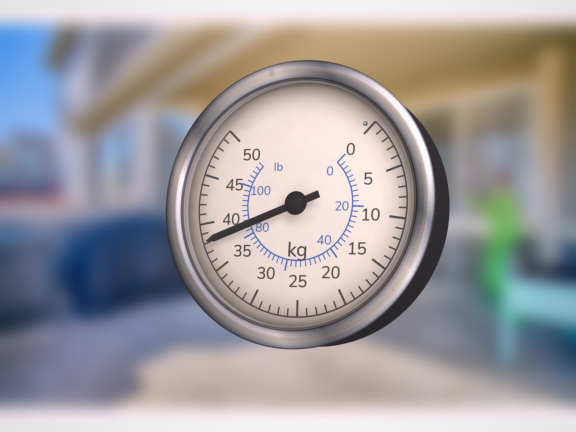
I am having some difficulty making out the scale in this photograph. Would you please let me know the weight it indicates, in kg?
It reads 38 kg
